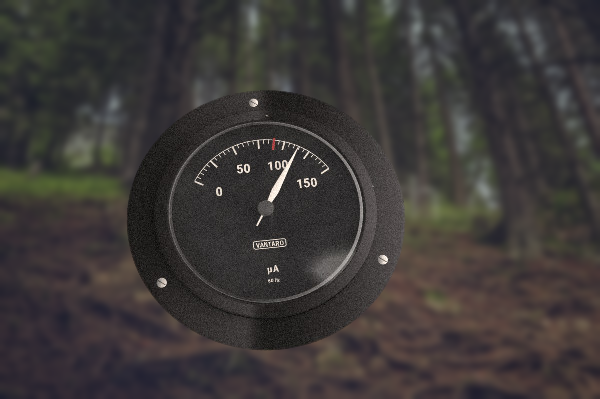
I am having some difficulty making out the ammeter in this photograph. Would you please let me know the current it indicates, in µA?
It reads 115 µA
